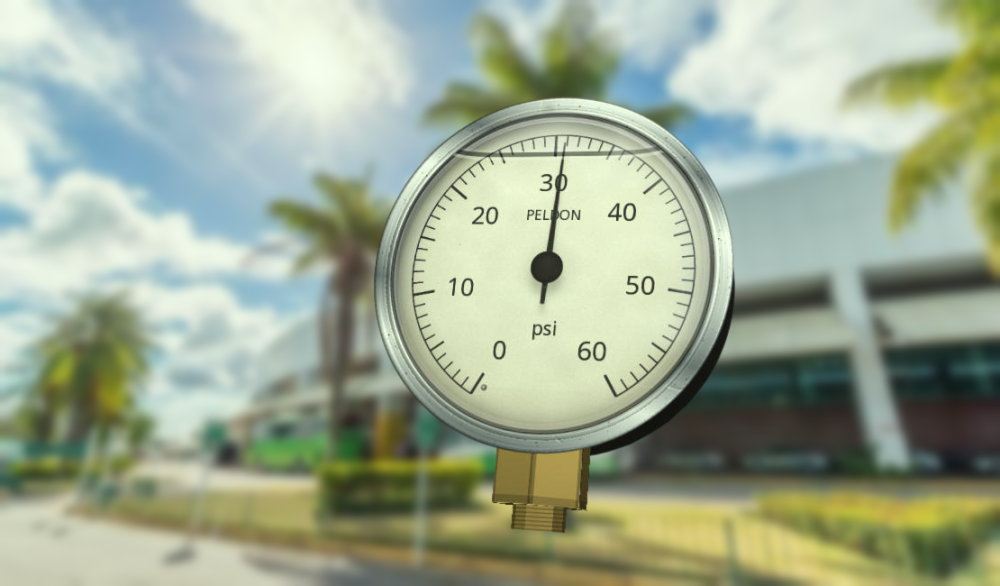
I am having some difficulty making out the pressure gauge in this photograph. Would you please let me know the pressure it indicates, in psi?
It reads 31 psi
